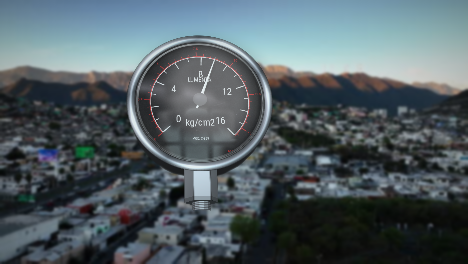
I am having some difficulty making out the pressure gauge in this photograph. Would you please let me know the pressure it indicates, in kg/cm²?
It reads 9 kg/cm²
